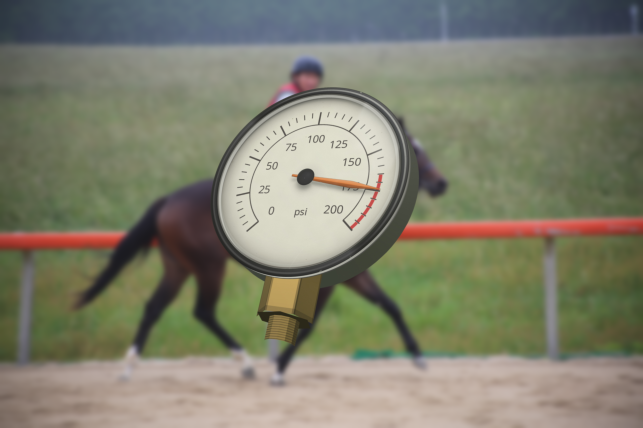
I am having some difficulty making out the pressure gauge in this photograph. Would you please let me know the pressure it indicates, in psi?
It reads 175 psi
